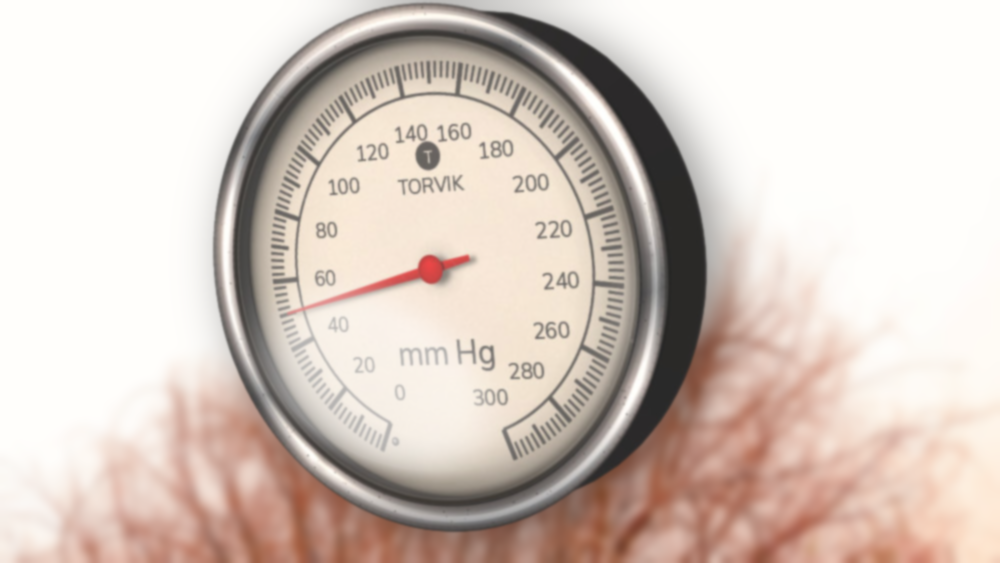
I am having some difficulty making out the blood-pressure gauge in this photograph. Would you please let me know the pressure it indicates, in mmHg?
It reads 50 mmHg
